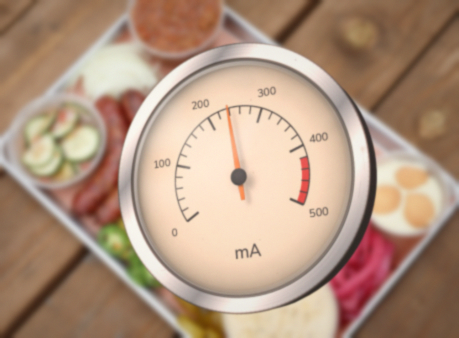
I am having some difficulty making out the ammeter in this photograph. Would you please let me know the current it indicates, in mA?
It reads 240 mA
